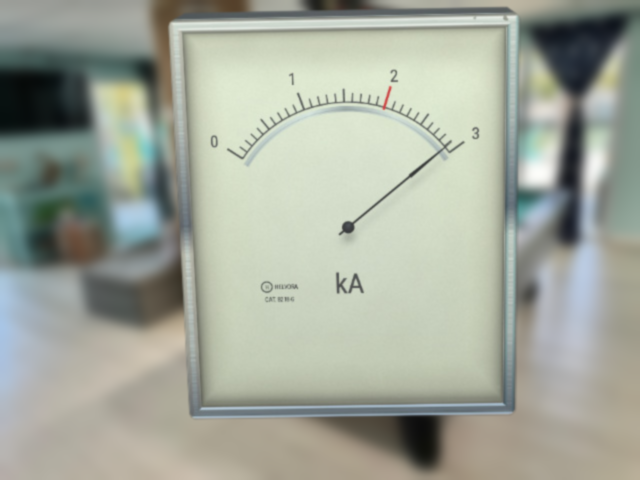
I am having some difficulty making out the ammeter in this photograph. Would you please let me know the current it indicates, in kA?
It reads 2.9 kA
